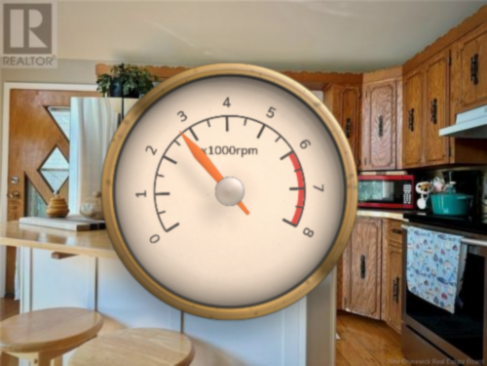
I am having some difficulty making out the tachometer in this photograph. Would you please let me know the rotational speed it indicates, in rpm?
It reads 2750 rpm
